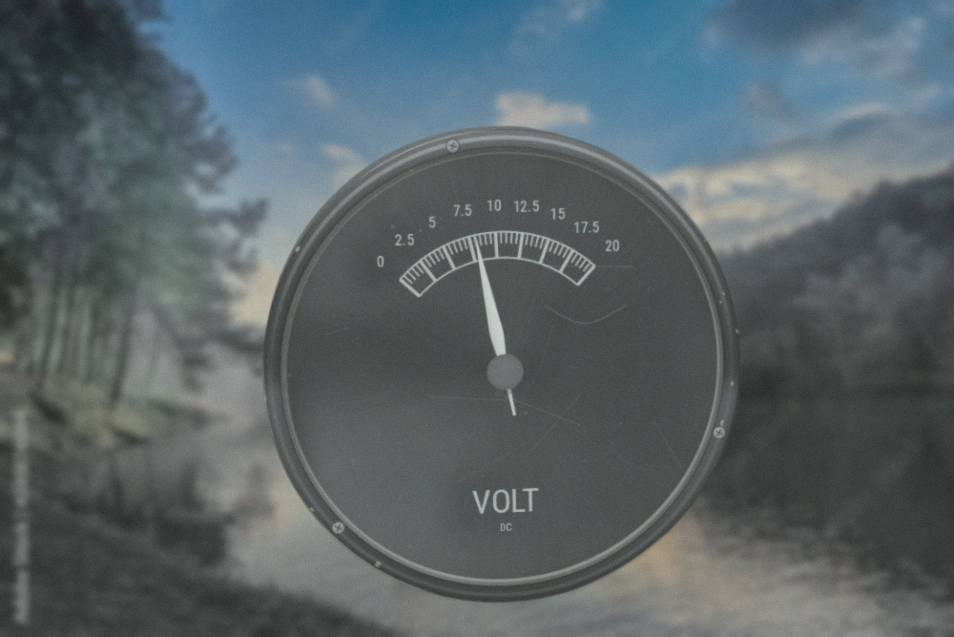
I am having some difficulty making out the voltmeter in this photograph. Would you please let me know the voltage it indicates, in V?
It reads 8 V
